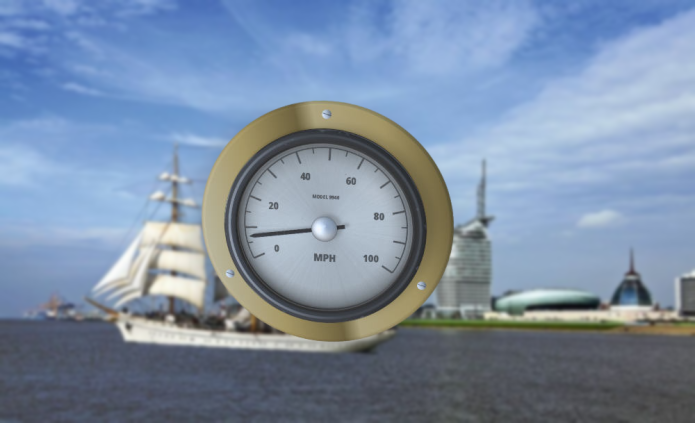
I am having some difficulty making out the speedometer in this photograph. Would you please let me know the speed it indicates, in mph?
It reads 7.5 mph
